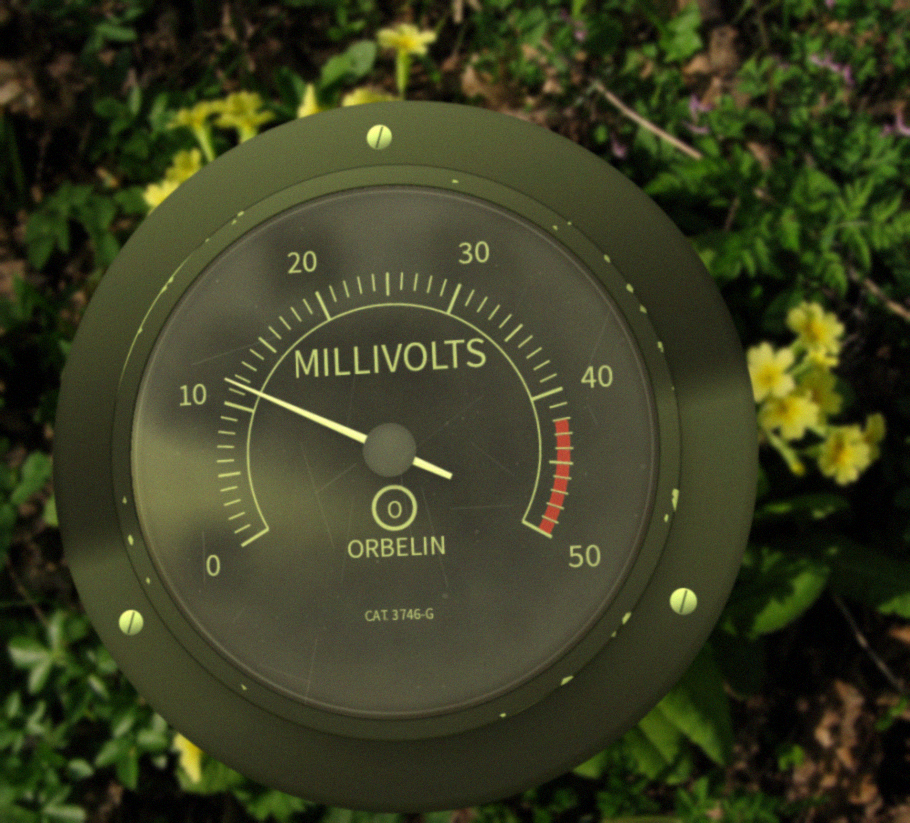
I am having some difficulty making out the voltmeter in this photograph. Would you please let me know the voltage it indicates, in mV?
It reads 11.5 mV
